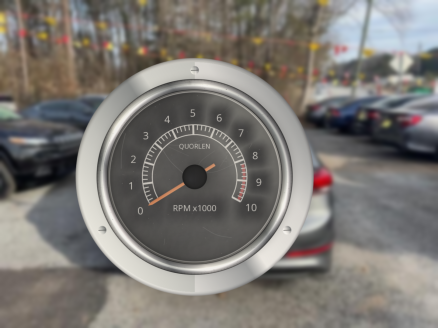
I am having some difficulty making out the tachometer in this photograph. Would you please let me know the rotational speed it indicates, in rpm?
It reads 0 rpm
